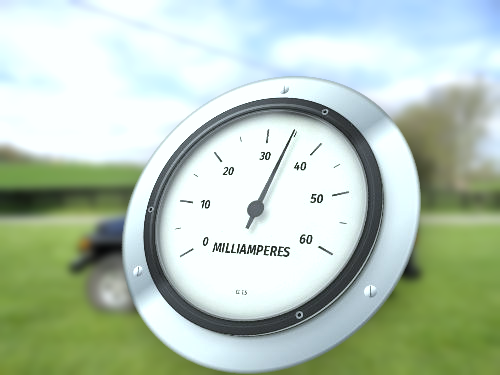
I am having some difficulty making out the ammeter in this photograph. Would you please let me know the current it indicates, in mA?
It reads 35 mA
